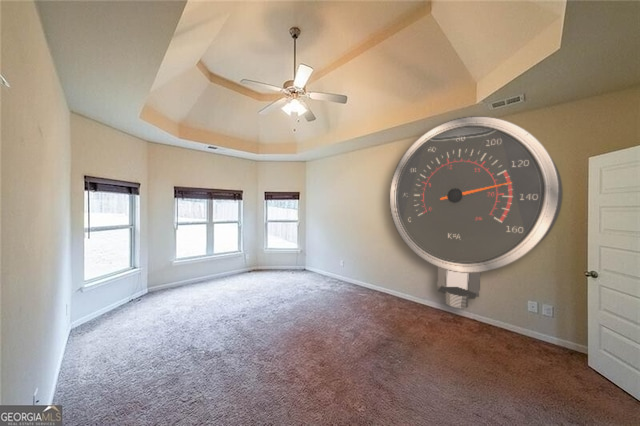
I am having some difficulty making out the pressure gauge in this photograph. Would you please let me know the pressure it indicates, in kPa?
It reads 130 kPa
